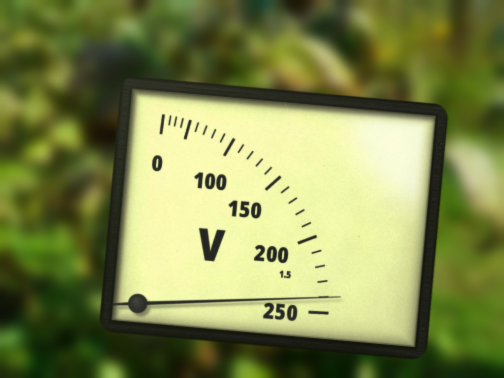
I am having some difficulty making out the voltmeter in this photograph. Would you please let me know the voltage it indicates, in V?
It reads 240 V
